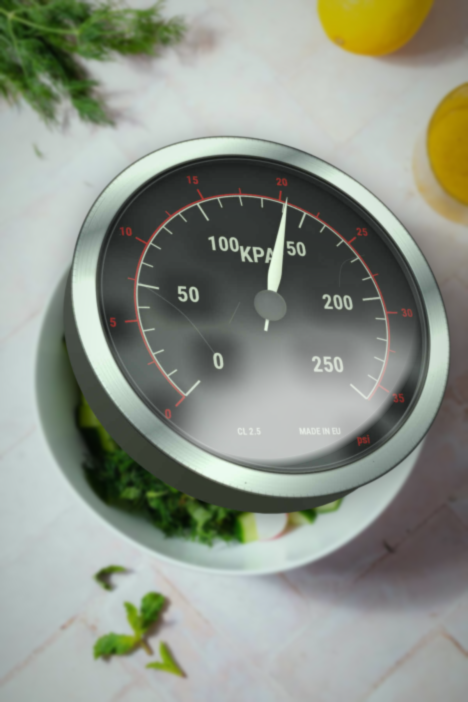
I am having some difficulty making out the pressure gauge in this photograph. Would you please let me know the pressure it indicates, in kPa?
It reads 140 kPa
